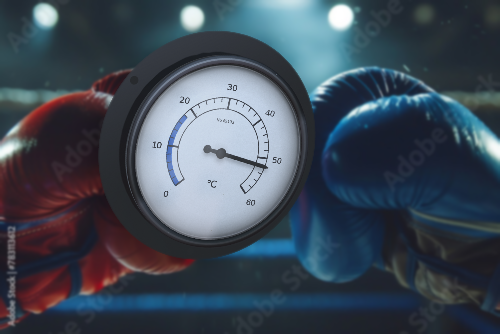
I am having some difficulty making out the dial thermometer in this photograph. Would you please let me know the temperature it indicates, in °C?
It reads 52 °C
